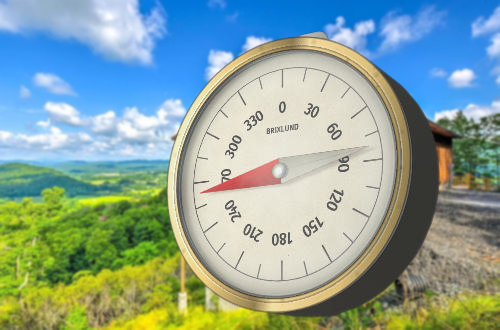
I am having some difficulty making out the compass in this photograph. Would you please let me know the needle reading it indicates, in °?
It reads 262.5 °
